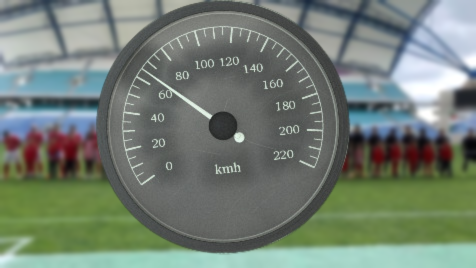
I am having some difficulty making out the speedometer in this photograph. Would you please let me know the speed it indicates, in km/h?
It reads 65 km/h
